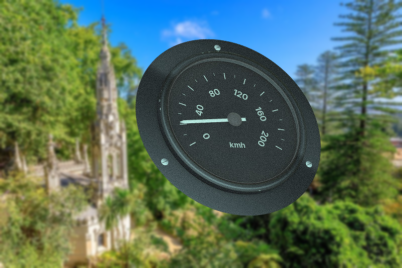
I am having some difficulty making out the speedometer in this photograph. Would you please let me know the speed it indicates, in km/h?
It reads 20 km/h
